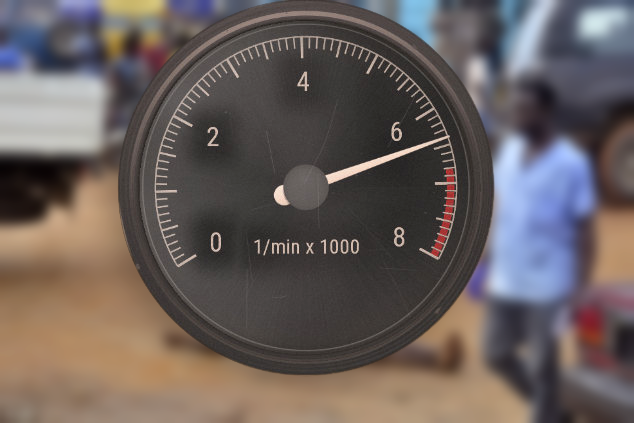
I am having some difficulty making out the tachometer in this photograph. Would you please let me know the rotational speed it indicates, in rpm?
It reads 6400 rpm
